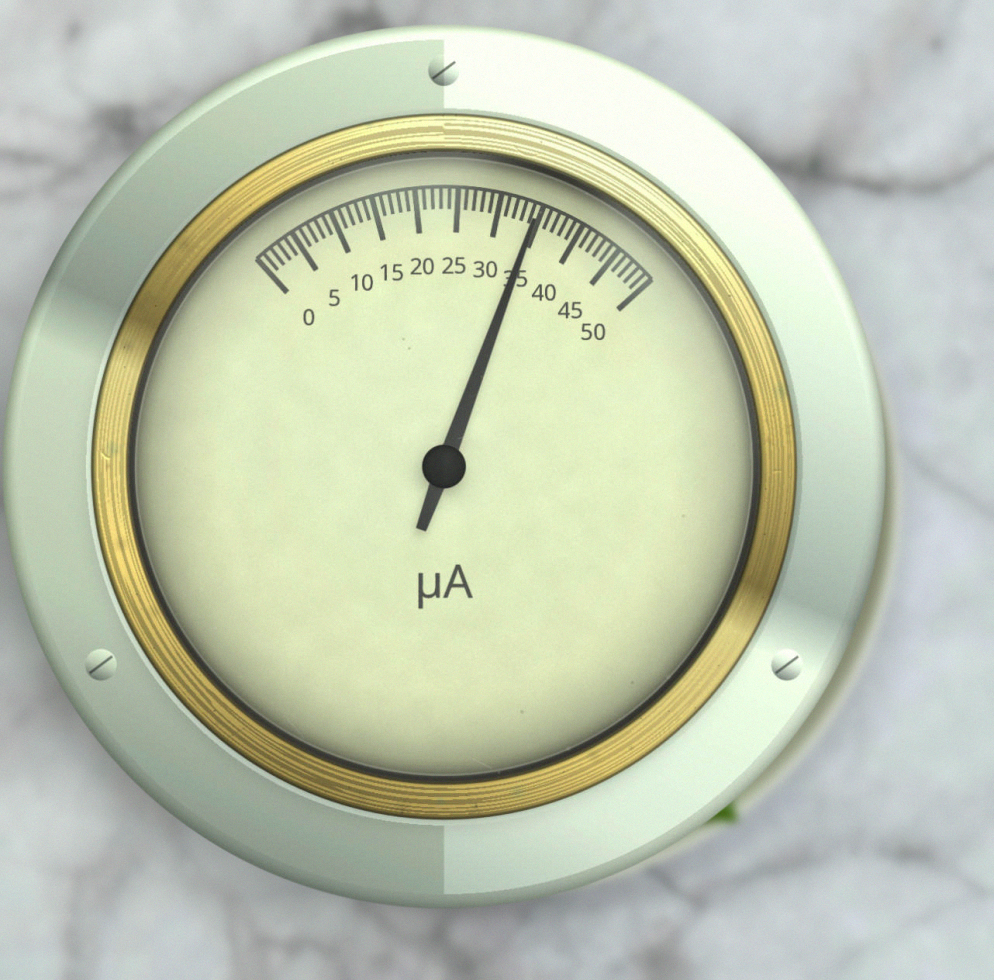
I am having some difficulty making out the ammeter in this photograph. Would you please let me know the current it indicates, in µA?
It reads 34.5 µA
